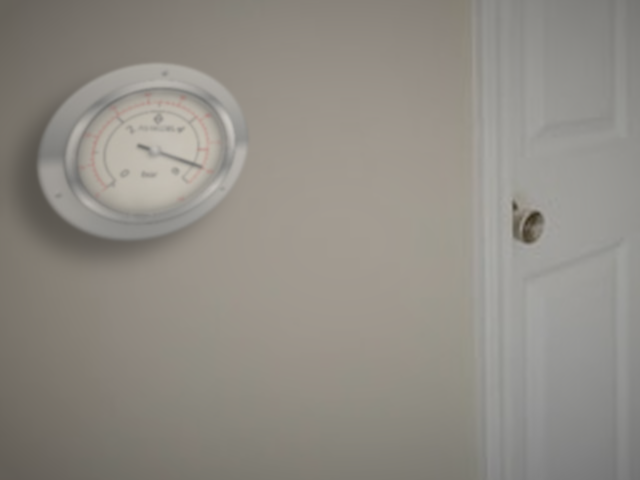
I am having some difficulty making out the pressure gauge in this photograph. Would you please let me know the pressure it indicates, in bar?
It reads 5.5 bar
